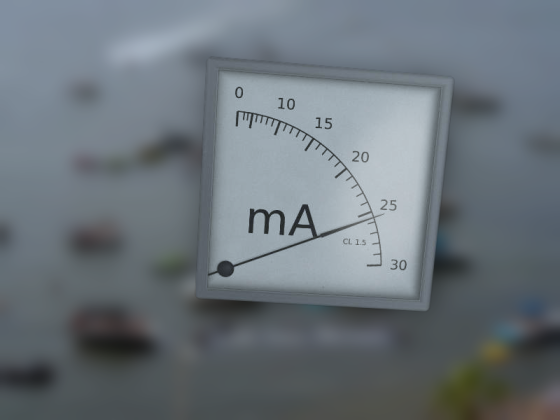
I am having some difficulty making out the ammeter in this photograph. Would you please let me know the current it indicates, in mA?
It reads 25.5 mA
